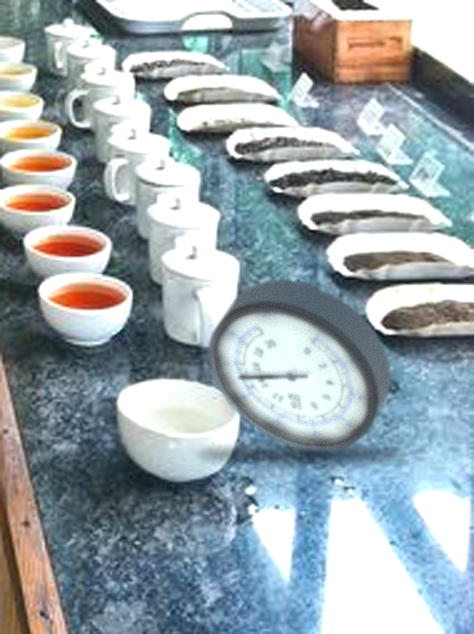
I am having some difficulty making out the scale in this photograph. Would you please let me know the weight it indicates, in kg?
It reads 15 kg
